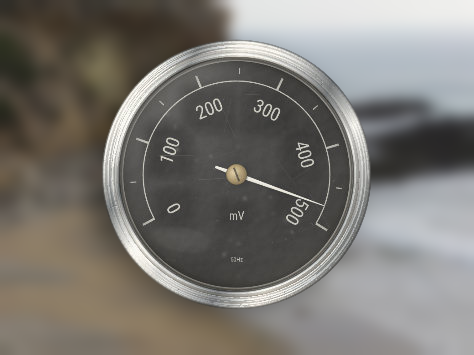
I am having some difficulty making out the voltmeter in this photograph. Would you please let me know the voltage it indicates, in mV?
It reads 475 mV
